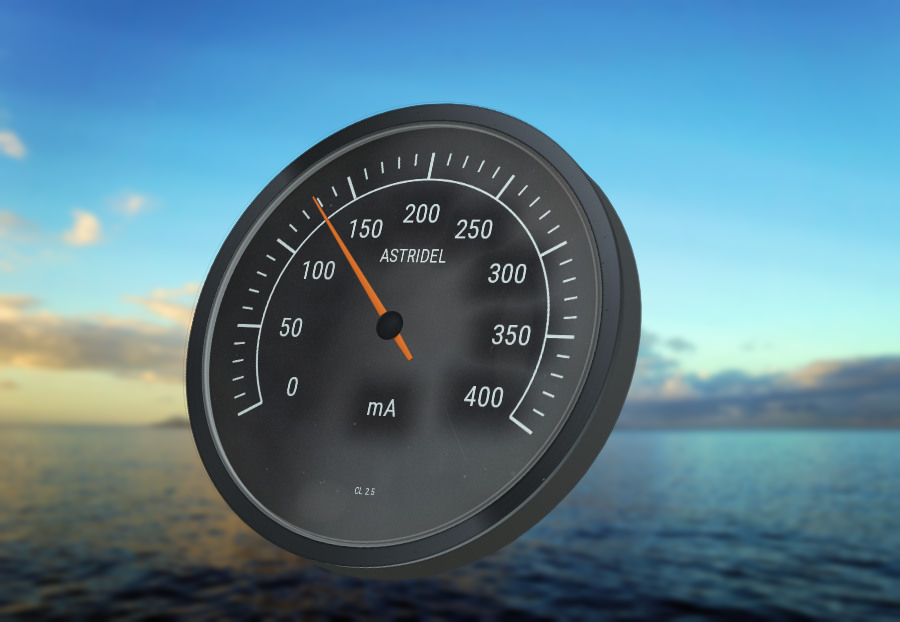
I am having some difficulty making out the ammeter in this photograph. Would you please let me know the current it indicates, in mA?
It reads 130 mA
